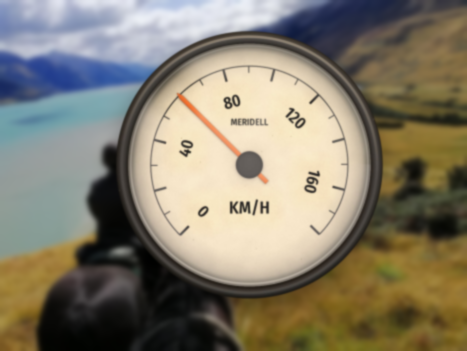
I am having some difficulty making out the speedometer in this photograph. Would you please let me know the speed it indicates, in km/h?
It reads 60 km/h
